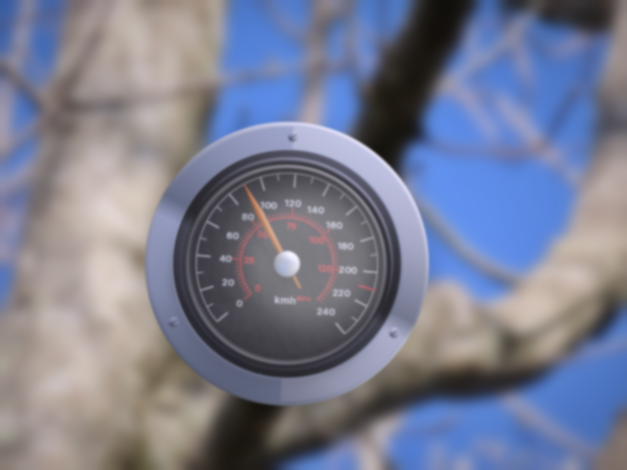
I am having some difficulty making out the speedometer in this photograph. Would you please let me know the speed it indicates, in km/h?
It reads 90 km/h
